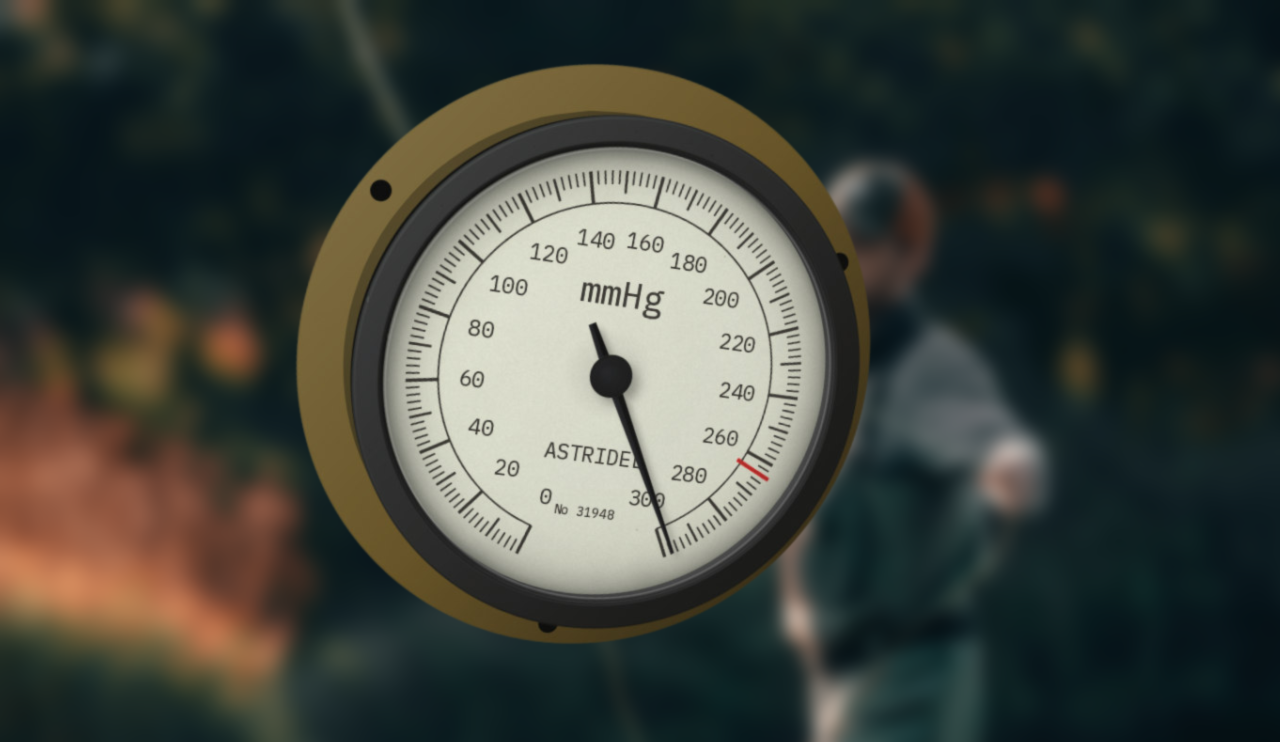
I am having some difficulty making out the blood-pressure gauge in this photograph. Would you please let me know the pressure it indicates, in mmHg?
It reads 298 mmHg
